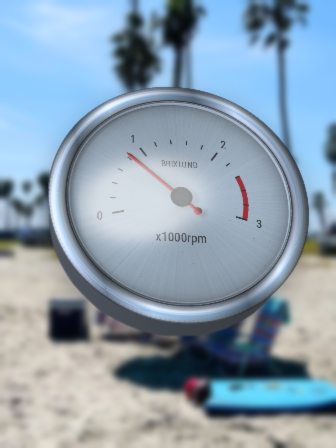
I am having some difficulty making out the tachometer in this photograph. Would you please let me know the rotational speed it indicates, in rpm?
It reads 800 rpm
